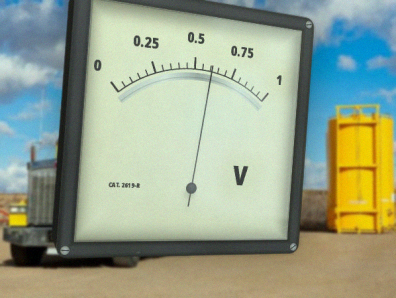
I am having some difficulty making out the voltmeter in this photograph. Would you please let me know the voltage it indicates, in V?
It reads 0.6 V
